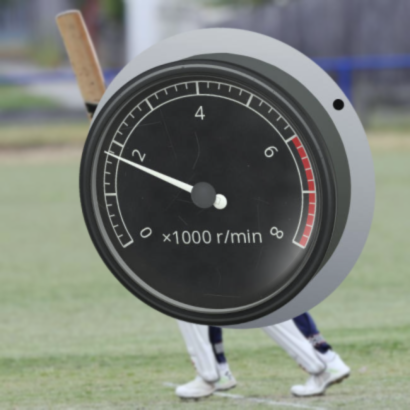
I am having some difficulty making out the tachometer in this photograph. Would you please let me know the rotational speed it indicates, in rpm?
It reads 1800 rpm
